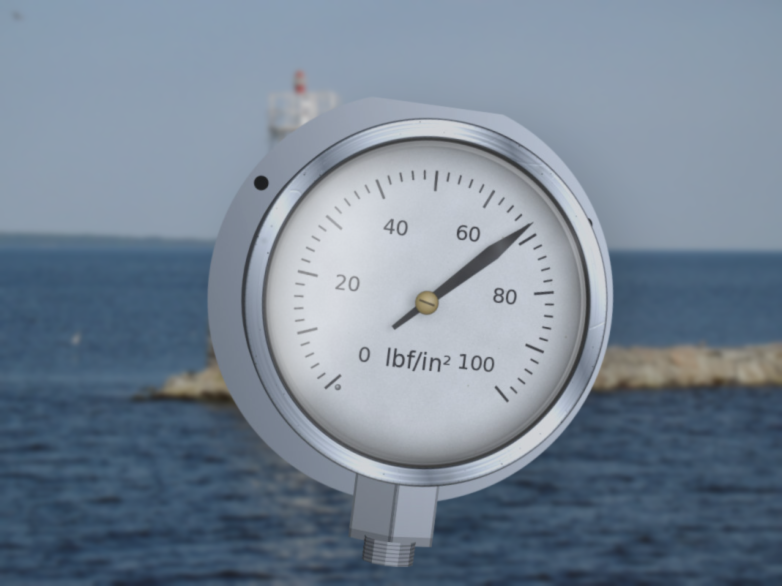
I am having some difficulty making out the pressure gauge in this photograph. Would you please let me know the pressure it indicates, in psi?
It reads 68 psi
